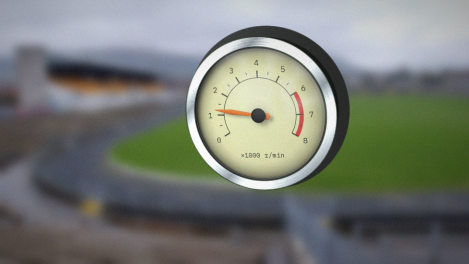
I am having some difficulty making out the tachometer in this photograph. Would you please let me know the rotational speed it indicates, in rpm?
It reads 1250 rpm
